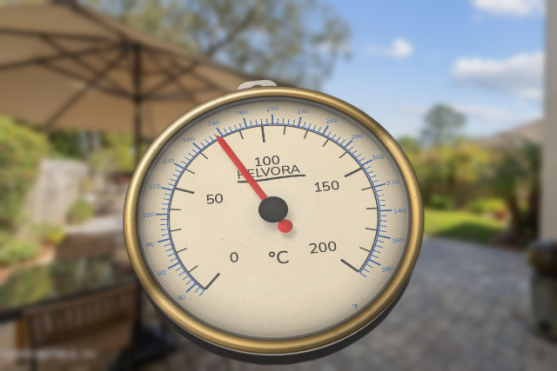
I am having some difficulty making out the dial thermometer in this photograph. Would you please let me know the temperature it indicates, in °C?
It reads 80 °C
